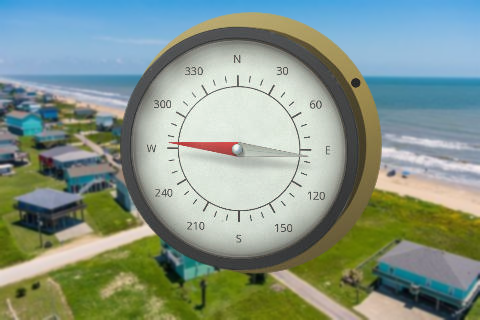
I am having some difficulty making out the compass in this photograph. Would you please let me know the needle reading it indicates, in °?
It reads 275 °
